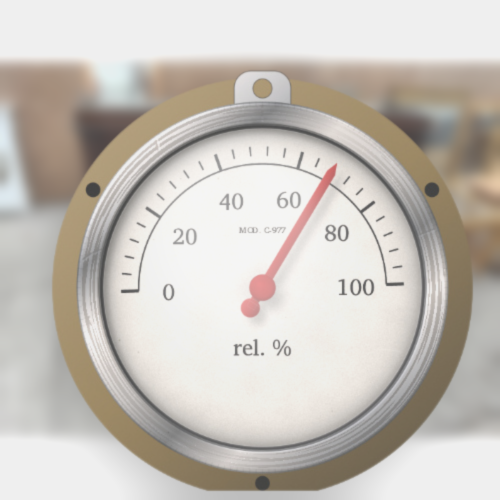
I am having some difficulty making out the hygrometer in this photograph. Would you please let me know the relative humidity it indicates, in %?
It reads 68 %
